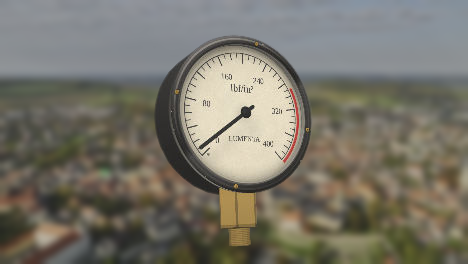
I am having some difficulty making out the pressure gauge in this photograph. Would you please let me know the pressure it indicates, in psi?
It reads 10 psi
